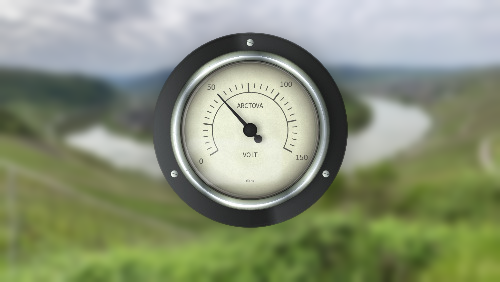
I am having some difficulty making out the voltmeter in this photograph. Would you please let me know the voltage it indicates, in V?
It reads 50 V
